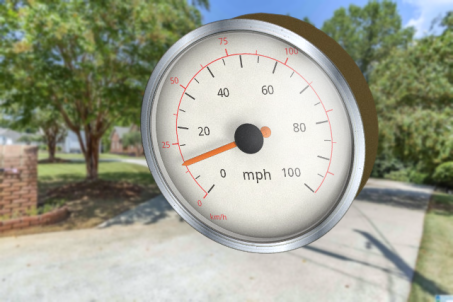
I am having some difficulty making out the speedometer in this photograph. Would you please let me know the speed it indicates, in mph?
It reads 10 mph
